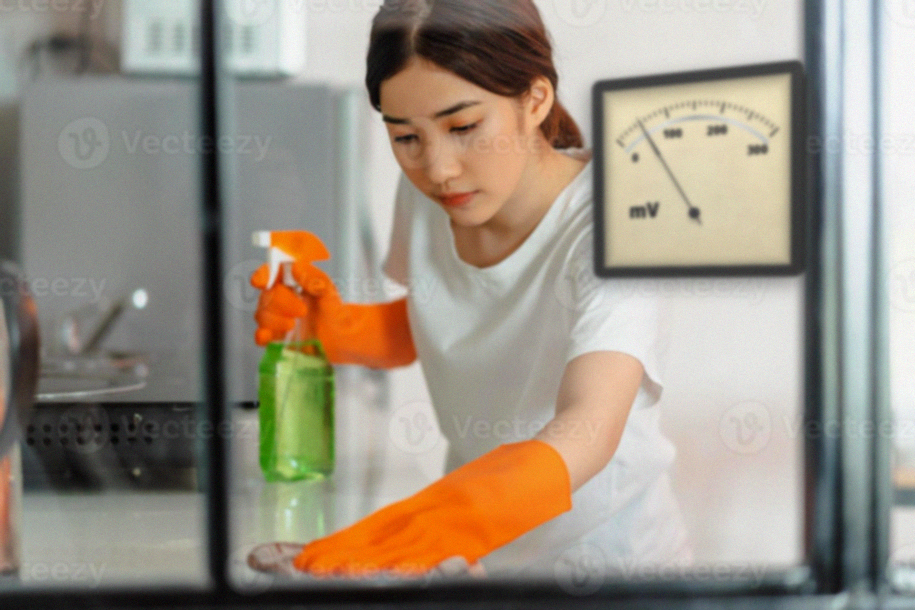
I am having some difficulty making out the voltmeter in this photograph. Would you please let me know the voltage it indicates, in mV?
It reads 50 mV
